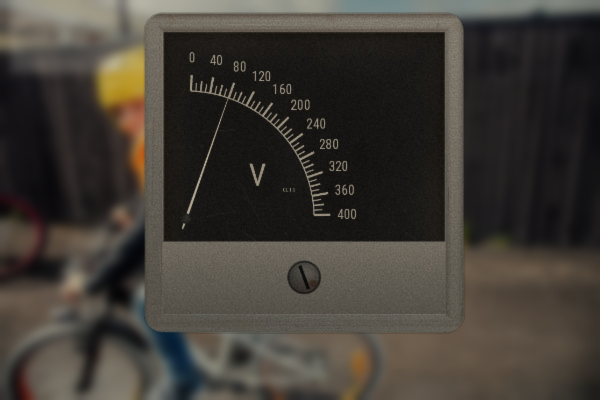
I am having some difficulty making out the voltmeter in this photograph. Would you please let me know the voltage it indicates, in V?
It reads 80 V
